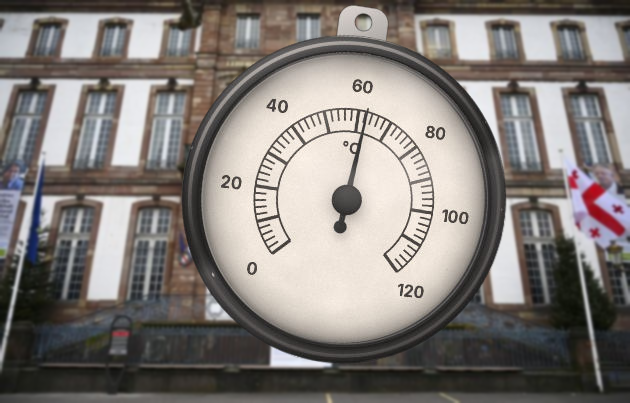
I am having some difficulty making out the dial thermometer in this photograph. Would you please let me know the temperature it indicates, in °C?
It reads 62 °C
